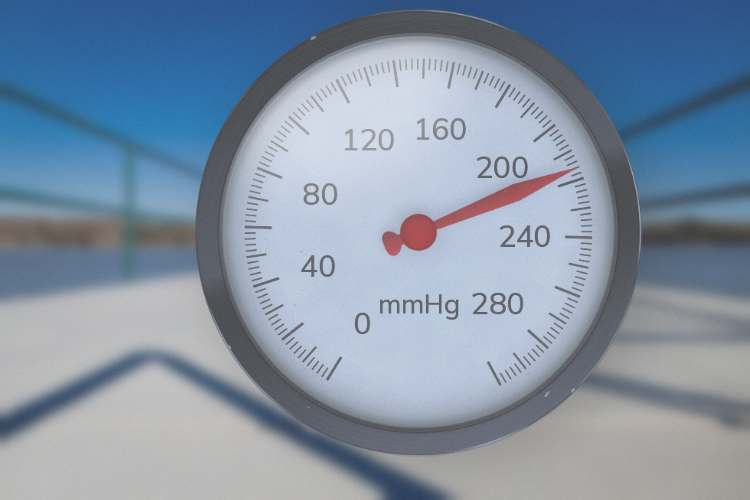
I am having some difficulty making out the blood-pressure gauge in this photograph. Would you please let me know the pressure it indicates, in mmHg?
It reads 216 mmHg
